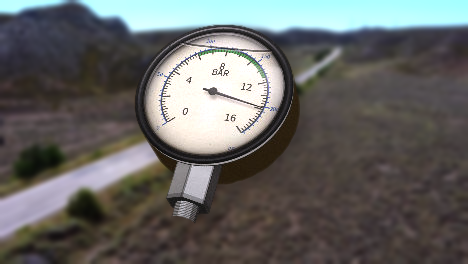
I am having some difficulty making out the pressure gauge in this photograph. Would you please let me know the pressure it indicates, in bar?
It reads 14 bar
